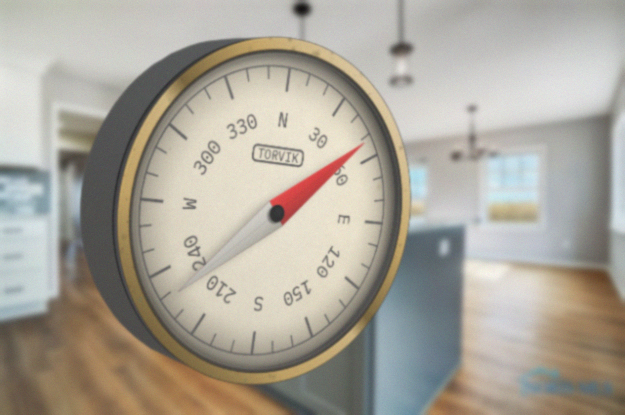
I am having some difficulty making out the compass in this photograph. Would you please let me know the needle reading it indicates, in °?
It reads 50 °
